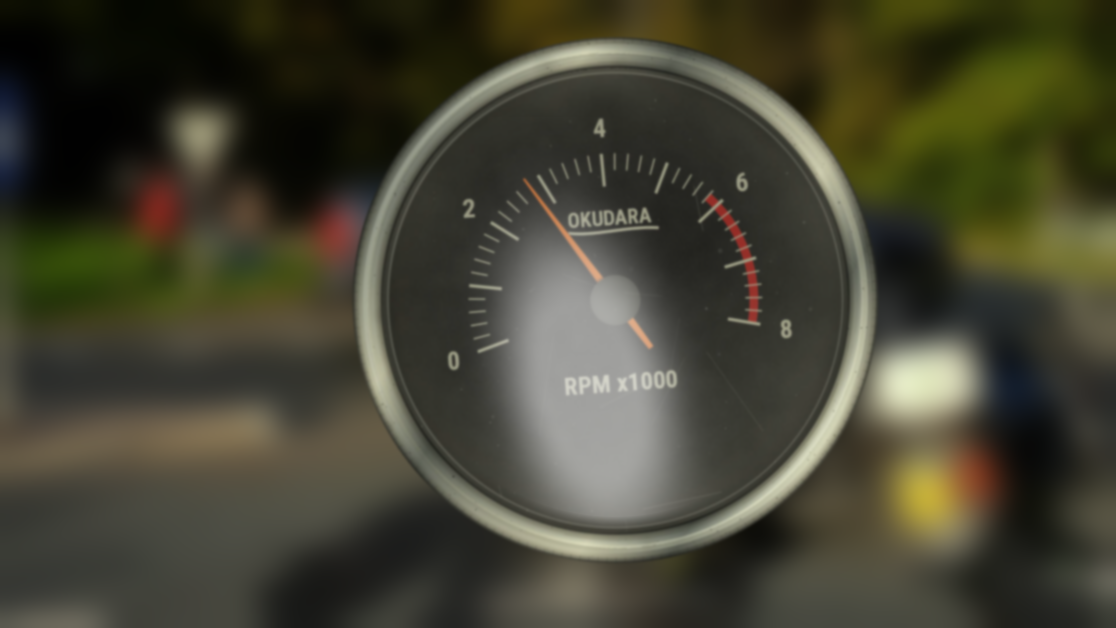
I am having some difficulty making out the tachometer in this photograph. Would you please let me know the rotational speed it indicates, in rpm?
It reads 2800 rpm
